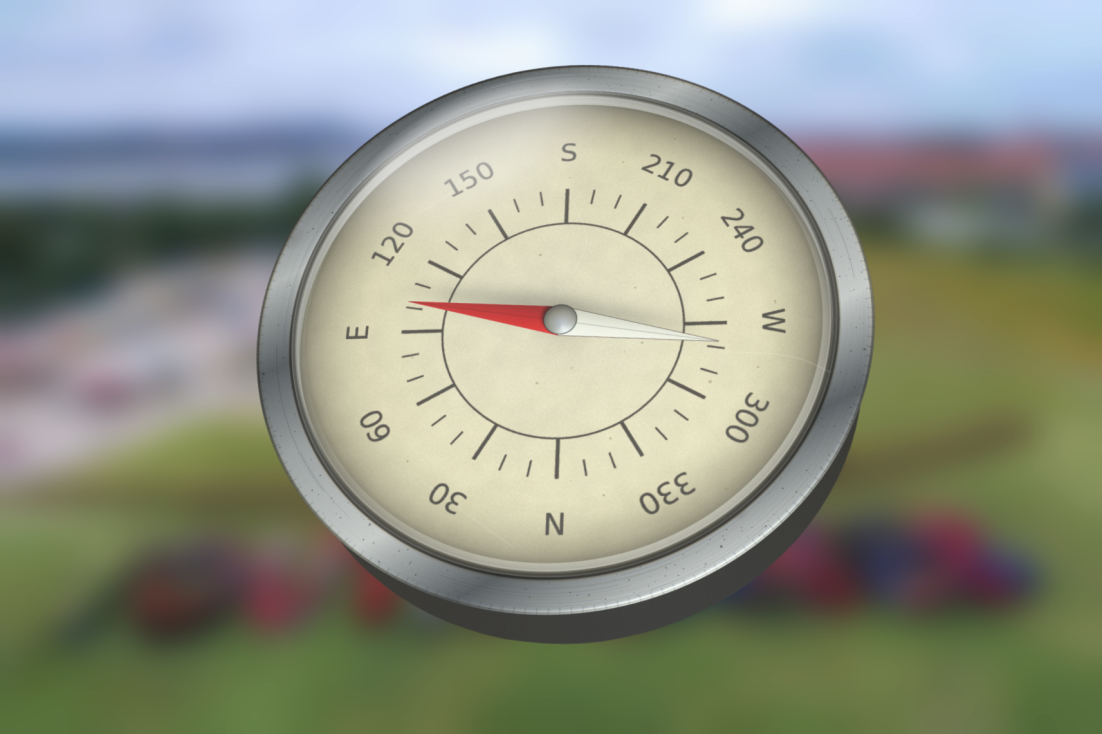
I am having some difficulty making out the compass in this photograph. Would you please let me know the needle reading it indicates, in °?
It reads 100 °
